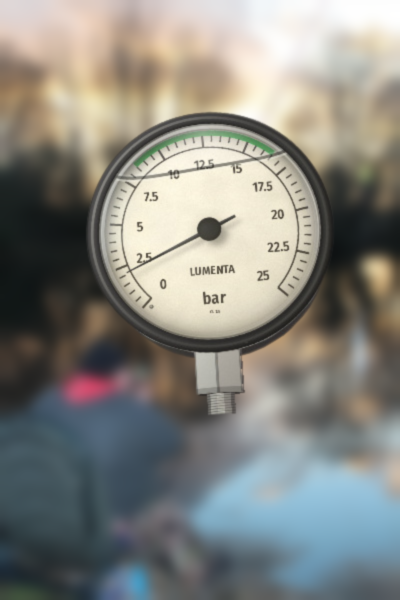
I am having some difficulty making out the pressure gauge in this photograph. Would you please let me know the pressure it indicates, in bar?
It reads 2 bar
